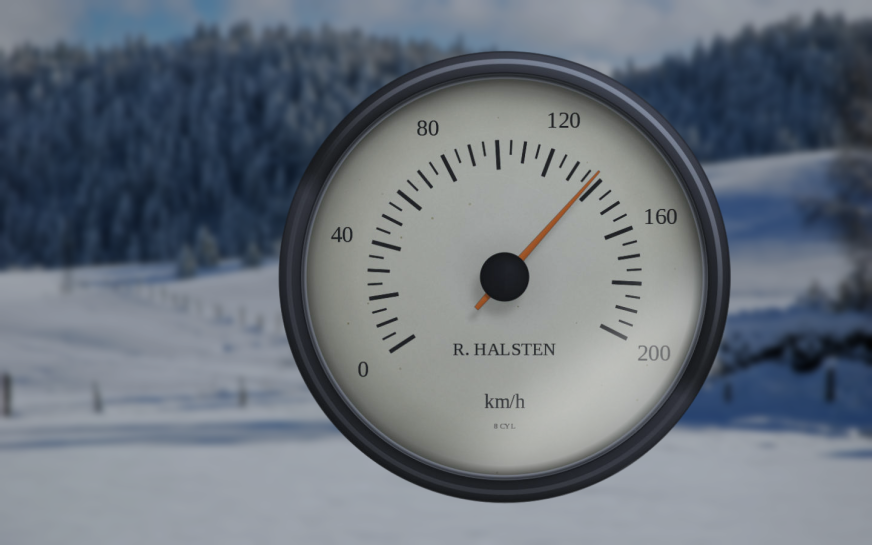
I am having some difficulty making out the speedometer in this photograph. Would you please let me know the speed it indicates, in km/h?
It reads 137.5 km/h
